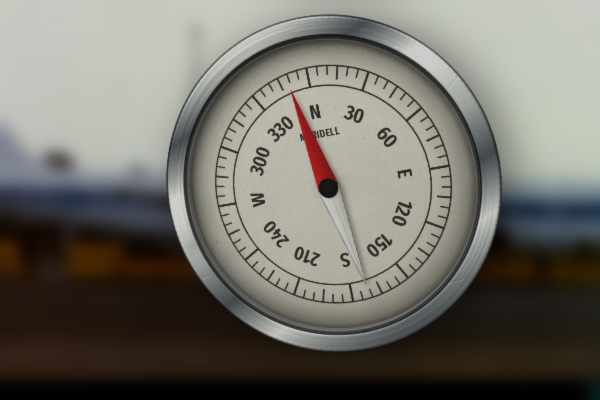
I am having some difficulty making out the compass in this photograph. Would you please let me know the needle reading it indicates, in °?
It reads 350 °
